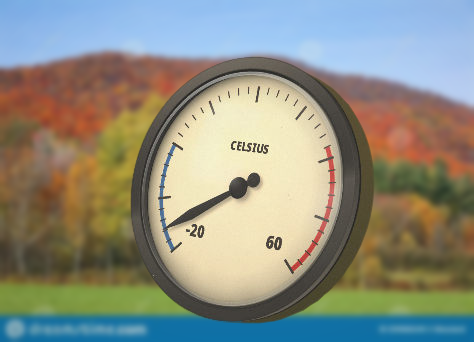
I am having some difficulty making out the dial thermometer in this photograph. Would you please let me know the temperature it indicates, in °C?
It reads -16 °C
